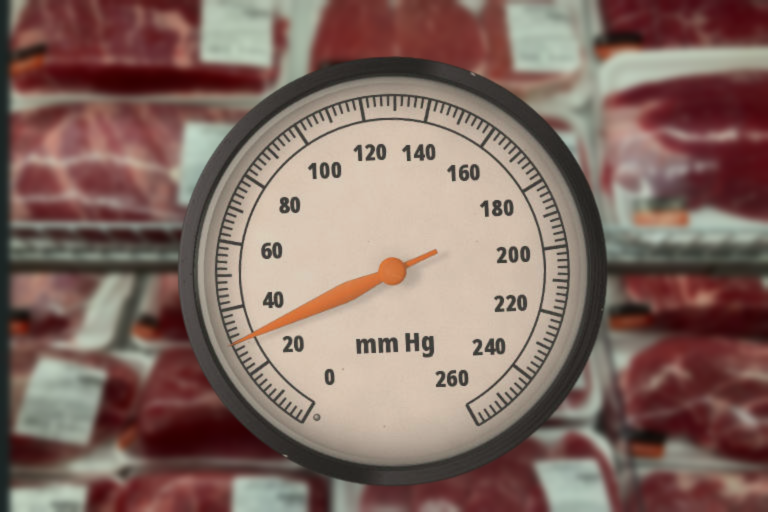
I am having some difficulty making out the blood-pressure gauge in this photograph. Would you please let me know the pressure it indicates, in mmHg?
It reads 30 mmHg
